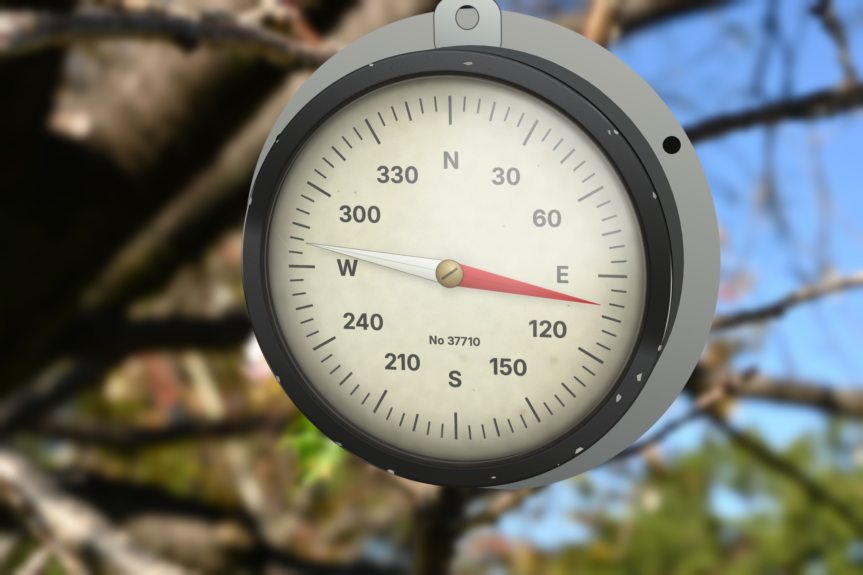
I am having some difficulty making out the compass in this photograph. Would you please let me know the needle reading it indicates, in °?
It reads 100 °
